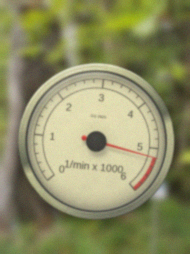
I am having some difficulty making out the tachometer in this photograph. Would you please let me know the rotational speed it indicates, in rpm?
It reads 5200 rpm
